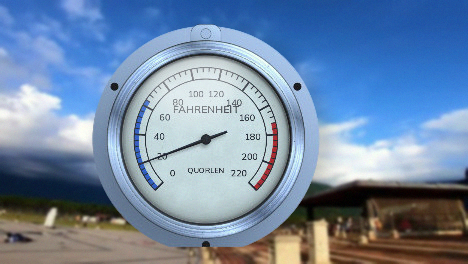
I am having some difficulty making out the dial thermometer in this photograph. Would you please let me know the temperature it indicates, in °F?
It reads 20 °F
